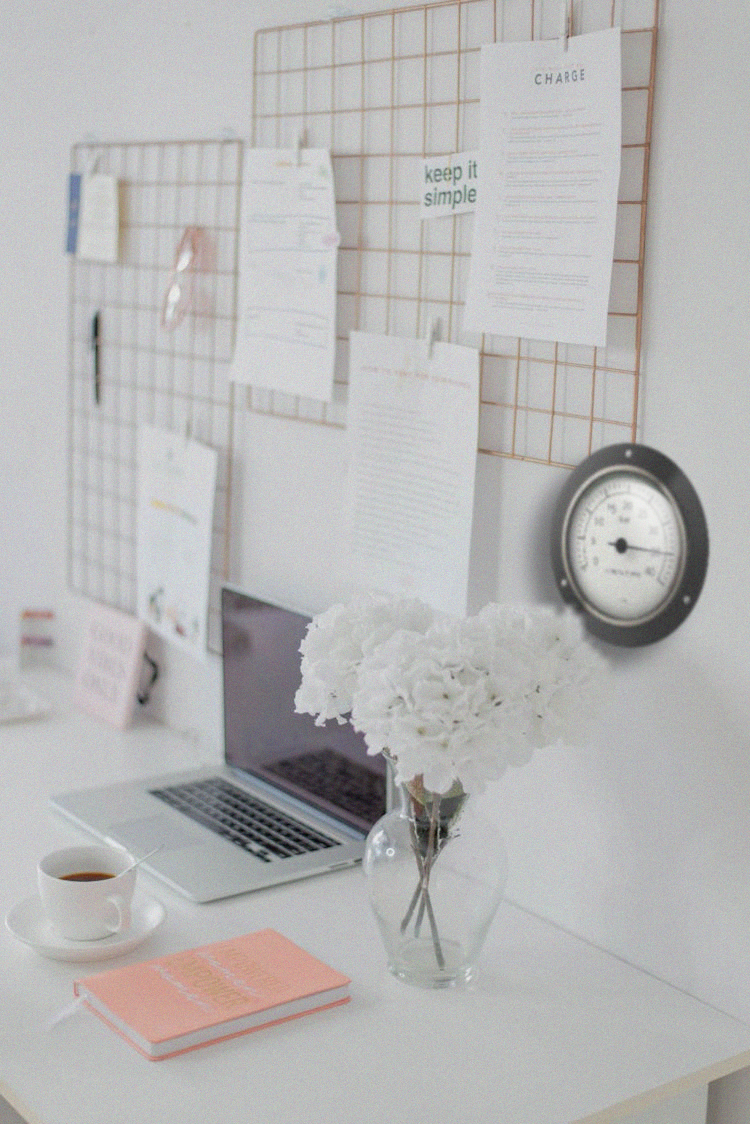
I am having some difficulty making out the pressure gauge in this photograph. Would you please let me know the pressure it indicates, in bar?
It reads 35 bar
